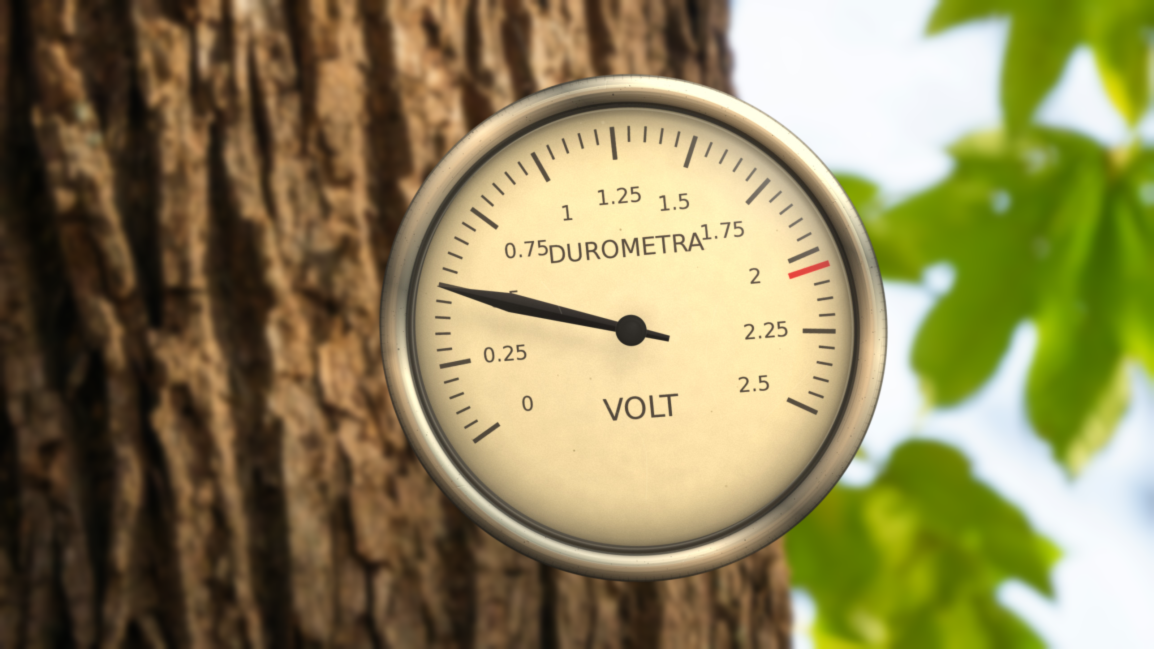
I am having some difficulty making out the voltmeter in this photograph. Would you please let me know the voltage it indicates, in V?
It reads 0.5 V
